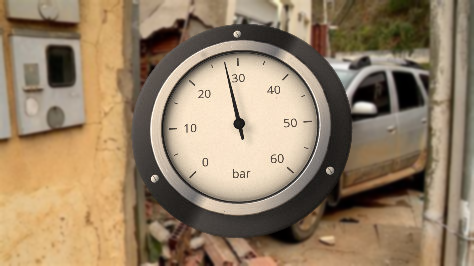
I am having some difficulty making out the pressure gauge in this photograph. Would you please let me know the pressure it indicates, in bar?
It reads 27.5 bar
